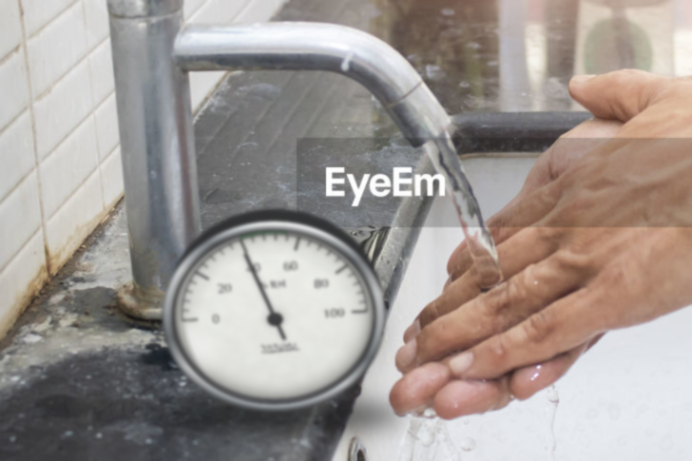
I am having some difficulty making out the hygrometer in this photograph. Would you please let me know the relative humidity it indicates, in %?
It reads 40 %
